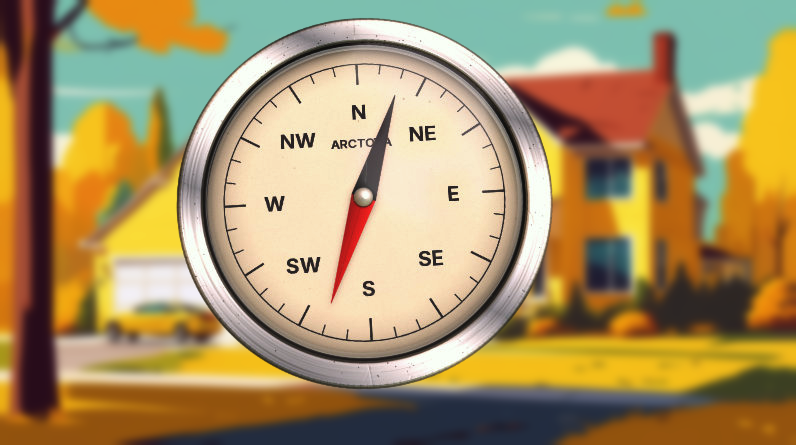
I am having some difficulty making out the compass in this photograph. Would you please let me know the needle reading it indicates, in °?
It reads 200 °
